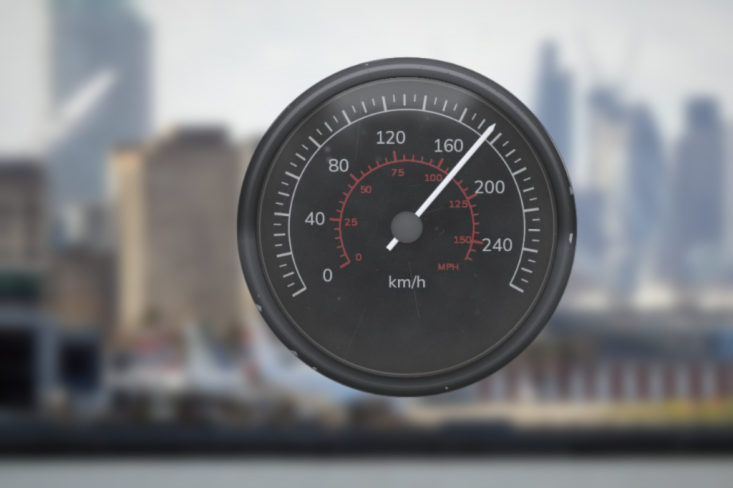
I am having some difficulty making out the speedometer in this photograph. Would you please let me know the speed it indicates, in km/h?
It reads 175 km/h
